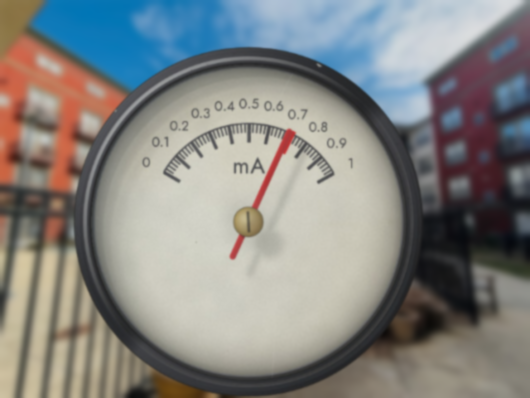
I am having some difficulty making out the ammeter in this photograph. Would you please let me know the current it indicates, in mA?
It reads 0.7 mA
